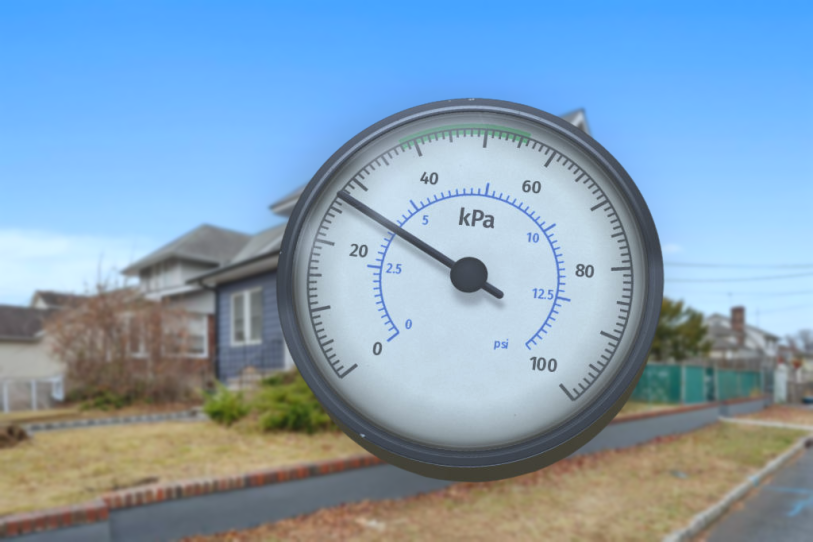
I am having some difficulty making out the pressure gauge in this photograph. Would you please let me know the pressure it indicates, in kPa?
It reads 27 kPa
